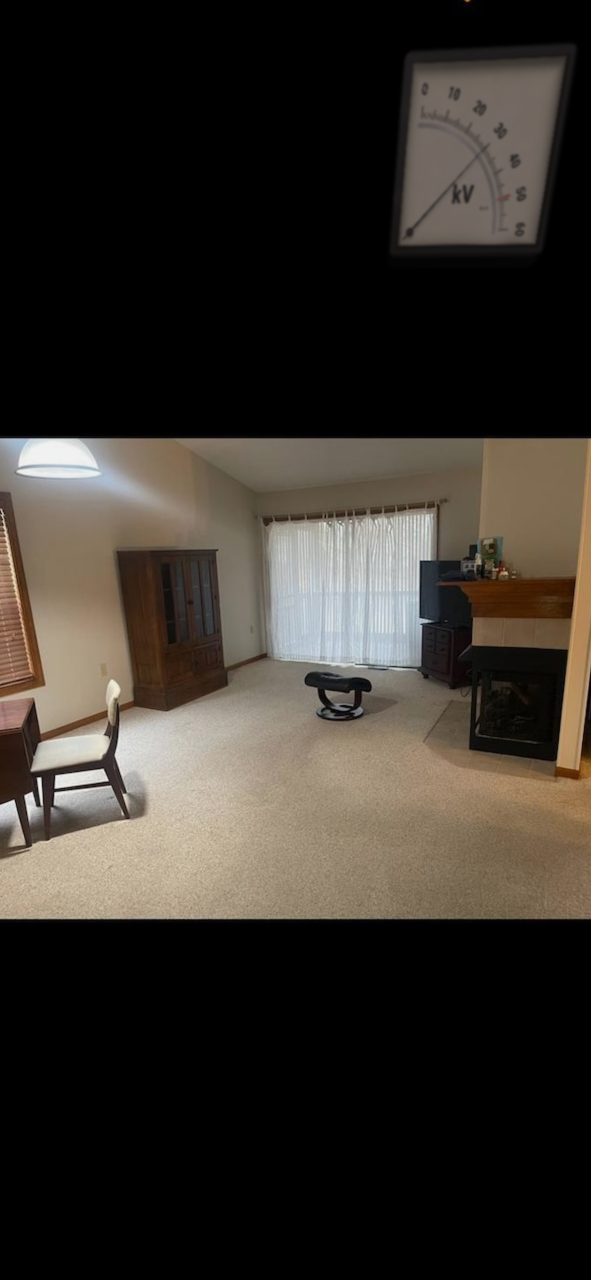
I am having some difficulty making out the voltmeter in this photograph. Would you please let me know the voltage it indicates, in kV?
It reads 30 kV
